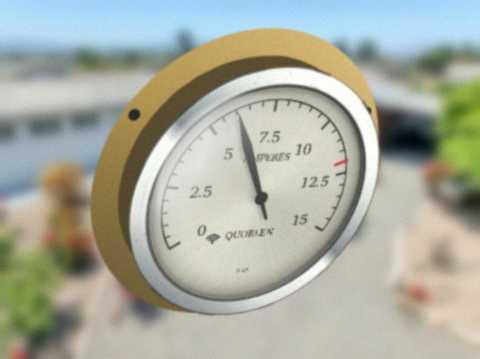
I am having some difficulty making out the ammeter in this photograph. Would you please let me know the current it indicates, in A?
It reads 6 A
